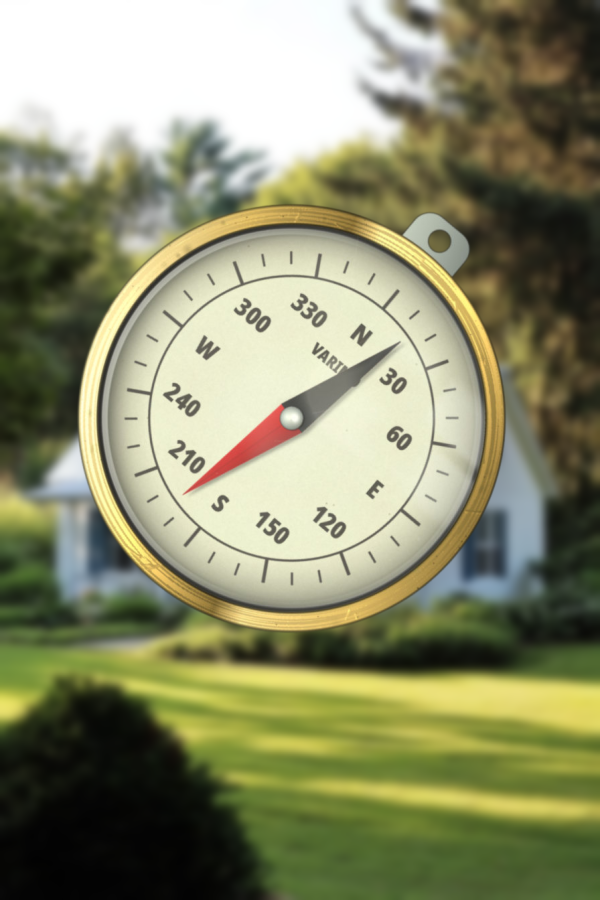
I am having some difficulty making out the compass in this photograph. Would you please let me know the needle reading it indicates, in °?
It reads 195 °
